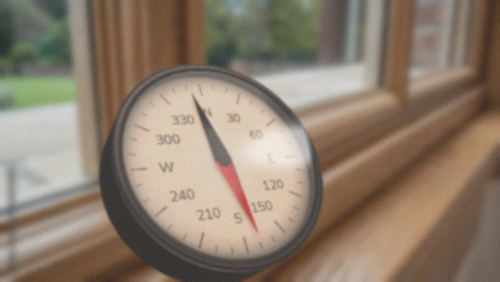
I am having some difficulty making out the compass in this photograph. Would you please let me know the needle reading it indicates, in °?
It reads 170 °
